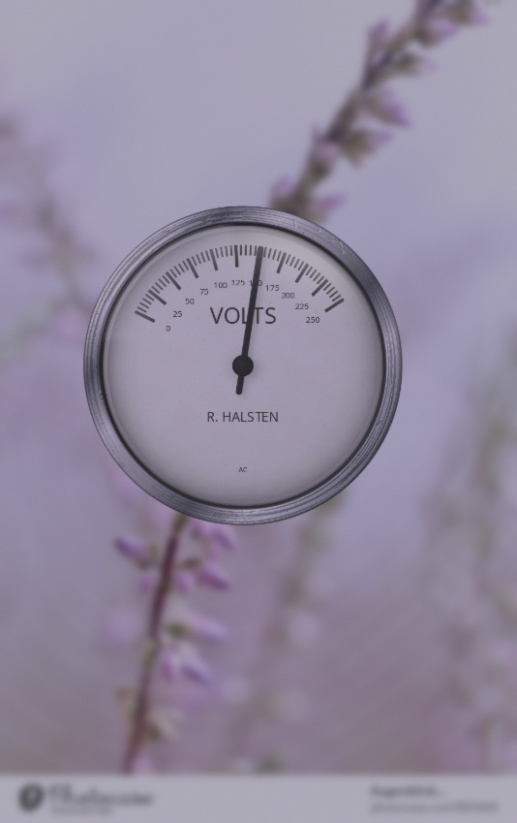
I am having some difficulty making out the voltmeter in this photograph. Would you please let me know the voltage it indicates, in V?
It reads 150 V
